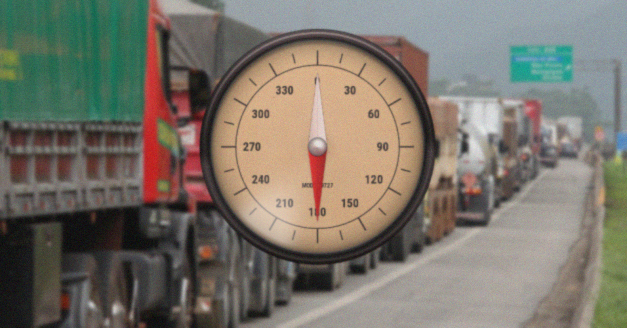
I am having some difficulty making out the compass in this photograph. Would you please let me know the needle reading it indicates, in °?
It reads 180 °
